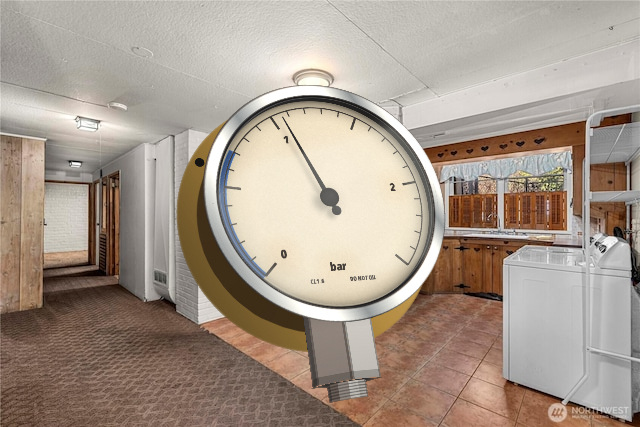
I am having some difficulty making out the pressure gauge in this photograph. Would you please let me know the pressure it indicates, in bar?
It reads 1.05 bar
